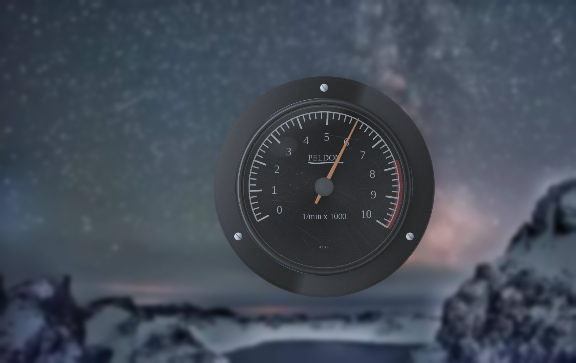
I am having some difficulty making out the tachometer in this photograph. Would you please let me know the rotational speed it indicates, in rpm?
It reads 6000 rpm
